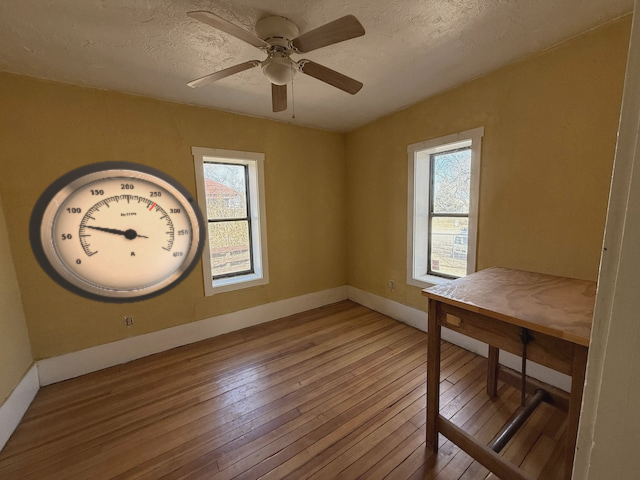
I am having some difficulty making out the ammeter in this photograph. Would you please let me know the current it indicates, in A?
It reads 75 A
